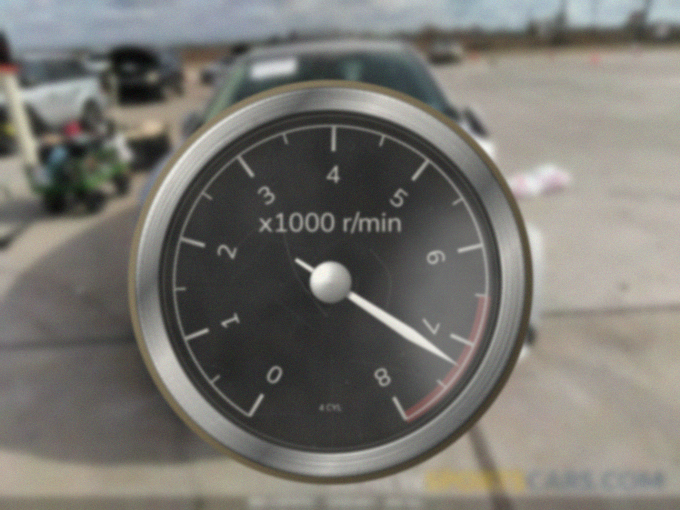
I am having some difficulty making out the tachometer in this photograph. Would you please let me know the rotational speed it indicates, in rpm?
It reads 7250 rpm
